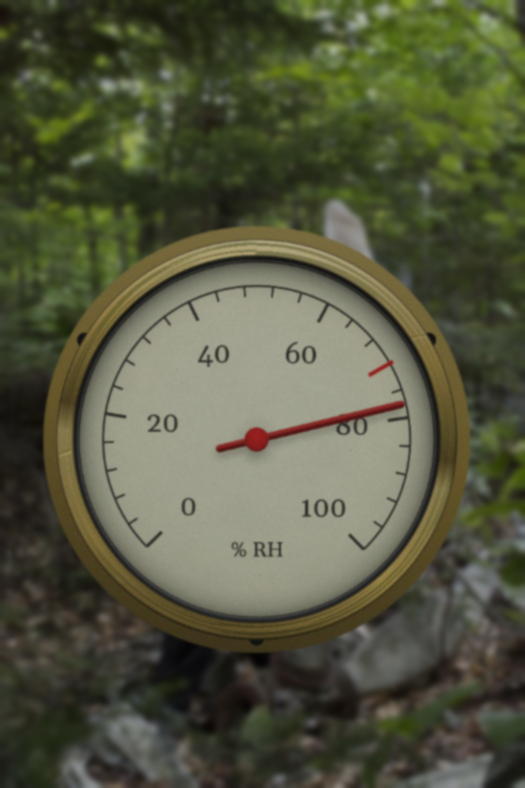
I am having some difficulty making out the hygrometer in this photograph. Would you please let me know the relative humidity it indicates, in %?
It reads 78 %
